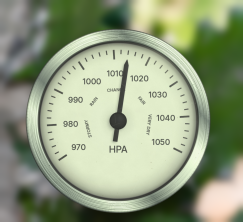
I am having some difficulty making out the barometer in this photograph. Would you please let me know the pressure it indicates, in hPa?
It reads 1014 hPa
